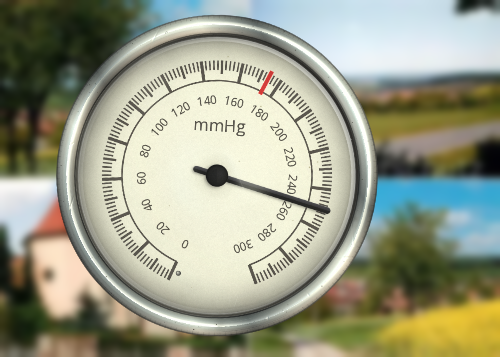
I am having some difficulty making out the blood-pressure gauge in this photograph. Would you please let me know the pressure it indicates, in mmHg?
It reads 250 mmHg
